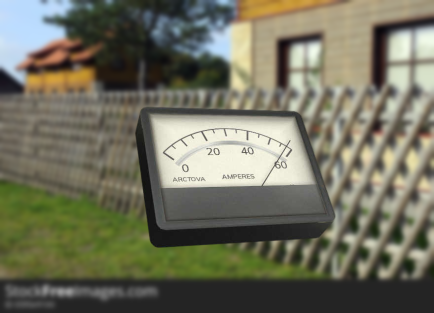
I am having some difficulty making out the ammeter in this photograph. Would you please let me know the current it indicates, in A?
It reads 57.5 A
